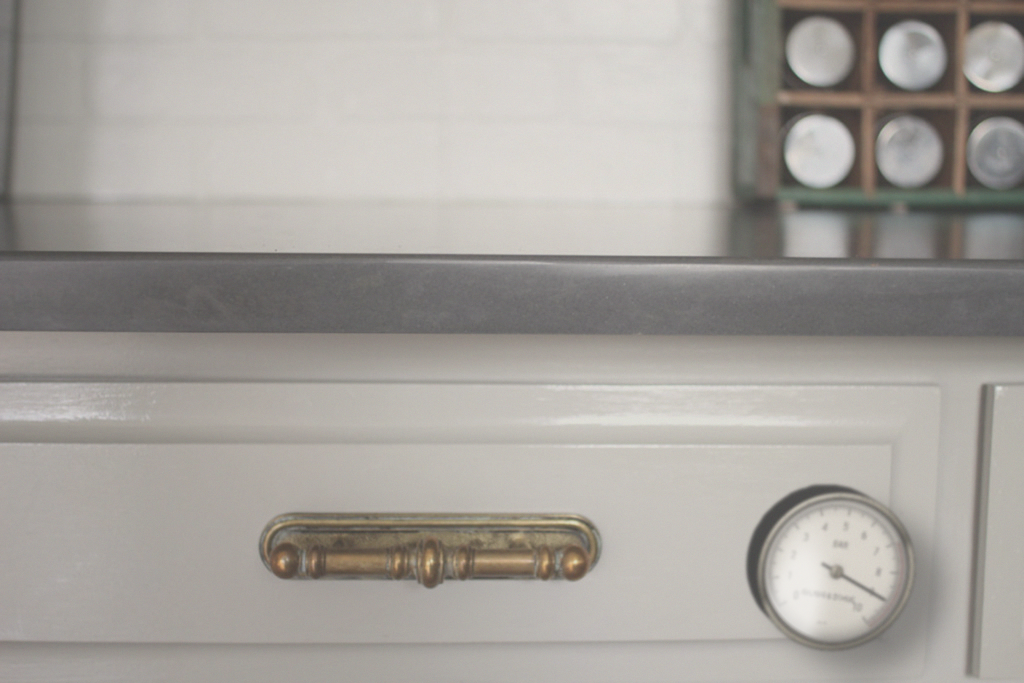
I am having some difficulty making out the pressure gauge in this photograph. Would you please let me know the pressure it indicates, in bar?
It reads 9 bar
